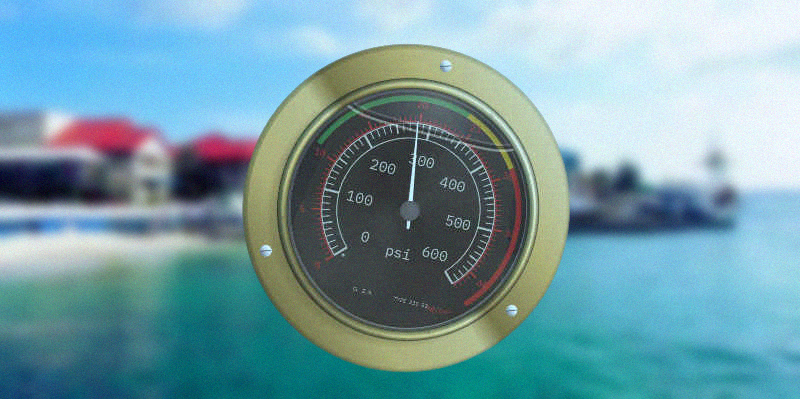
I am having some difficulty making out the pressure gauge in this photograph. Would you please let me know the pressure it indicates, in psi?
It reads 280 psi
